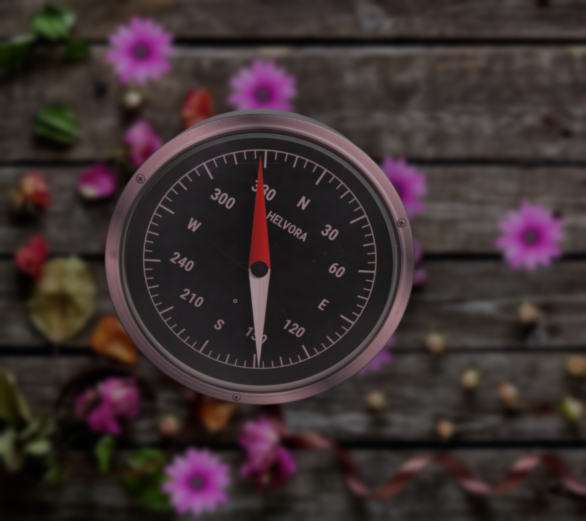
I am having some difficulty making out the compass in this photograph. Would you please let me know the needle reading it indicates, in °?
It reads 327.5 °
